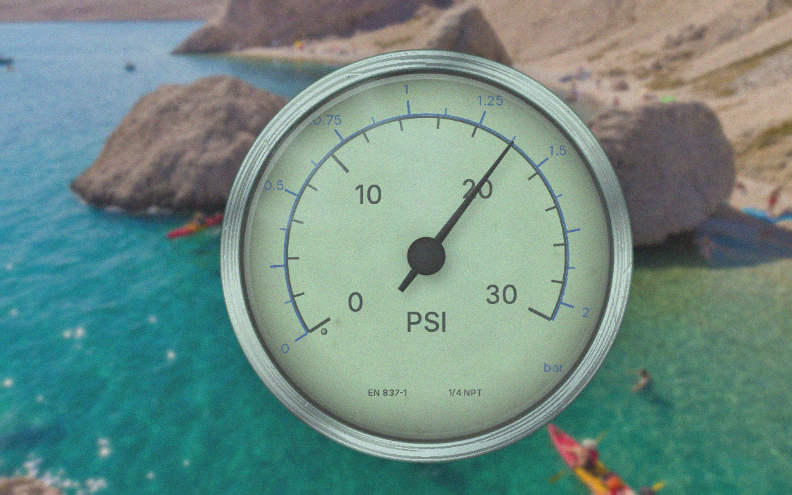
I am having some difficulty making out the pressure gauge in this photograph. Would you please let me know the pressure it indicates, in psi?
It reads 20 psi
